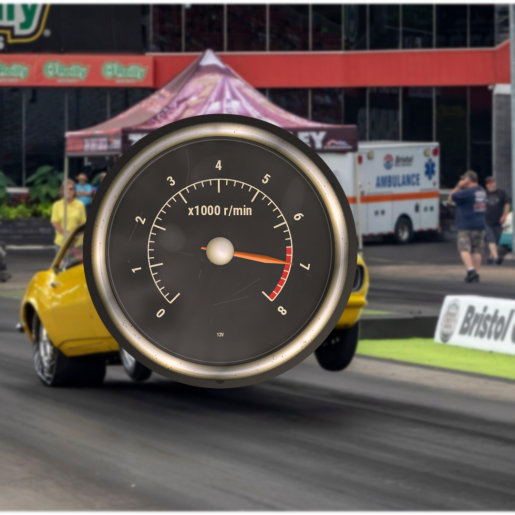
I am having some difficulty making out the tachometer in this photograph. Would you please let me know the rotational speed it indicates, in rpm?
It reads 7000 rpm
